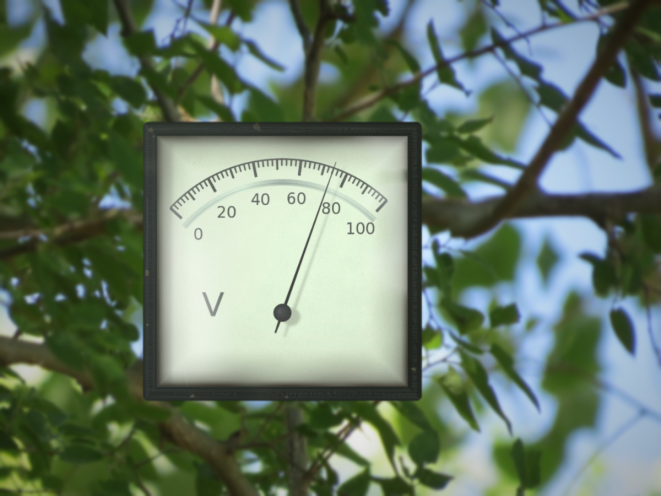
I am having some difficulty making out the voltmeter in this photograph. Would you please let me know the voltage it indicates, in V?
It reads 74 V
